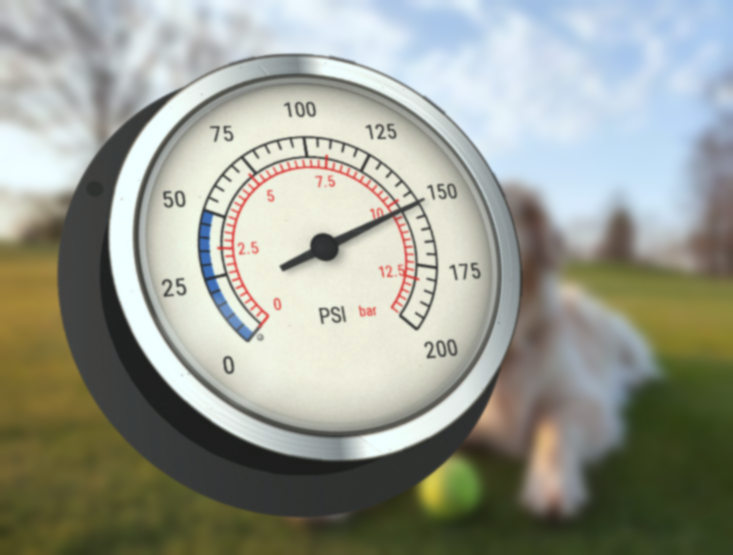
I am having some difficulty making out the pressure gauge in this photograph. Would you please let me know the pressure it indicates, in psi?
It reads 150 psi
